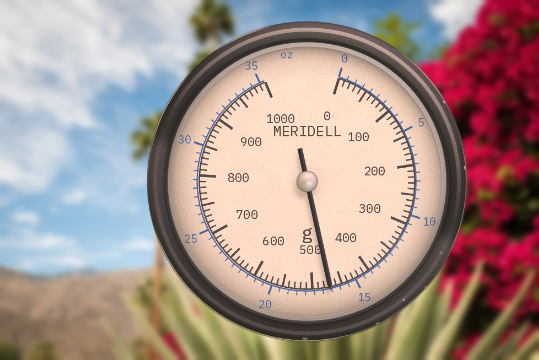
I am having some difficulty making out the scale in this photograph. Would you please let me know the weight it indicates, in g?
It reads 470 g
